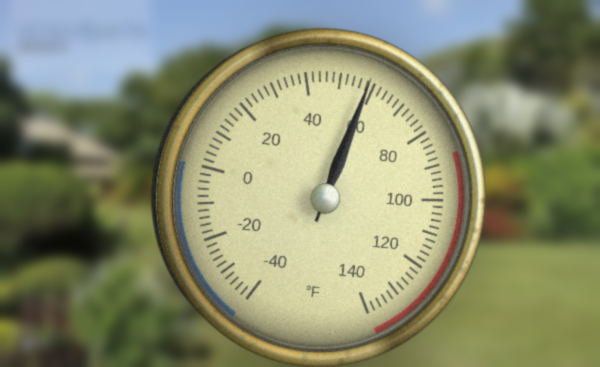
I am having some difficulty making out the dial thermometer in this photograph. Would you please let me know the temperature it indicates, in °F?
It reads 58 °F
